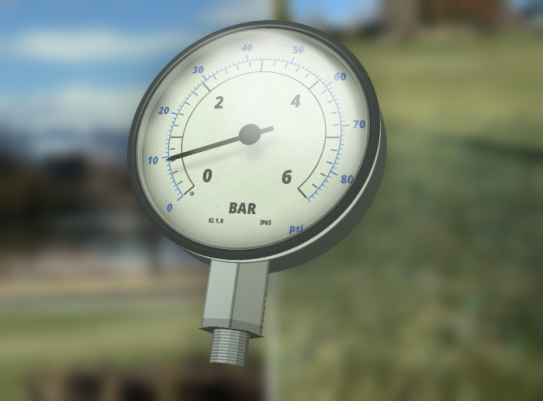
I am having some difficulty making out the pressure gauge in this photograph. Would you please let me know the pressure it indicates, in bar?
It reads 0.6 bar
